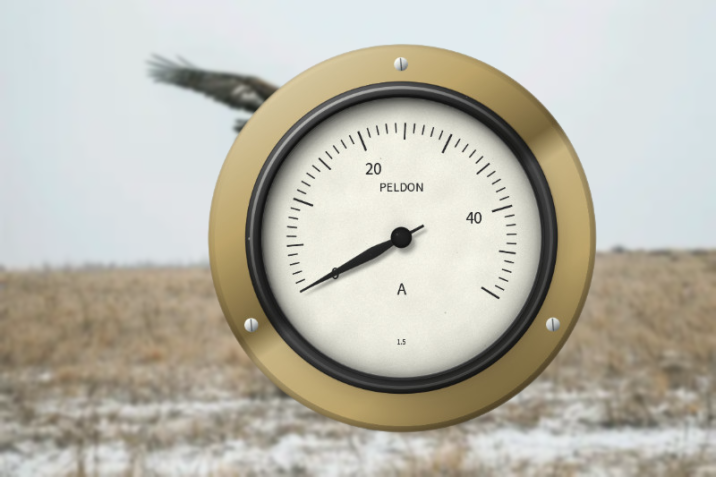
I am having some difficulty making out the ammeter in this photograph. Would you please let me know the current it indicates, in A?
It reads 0 A
